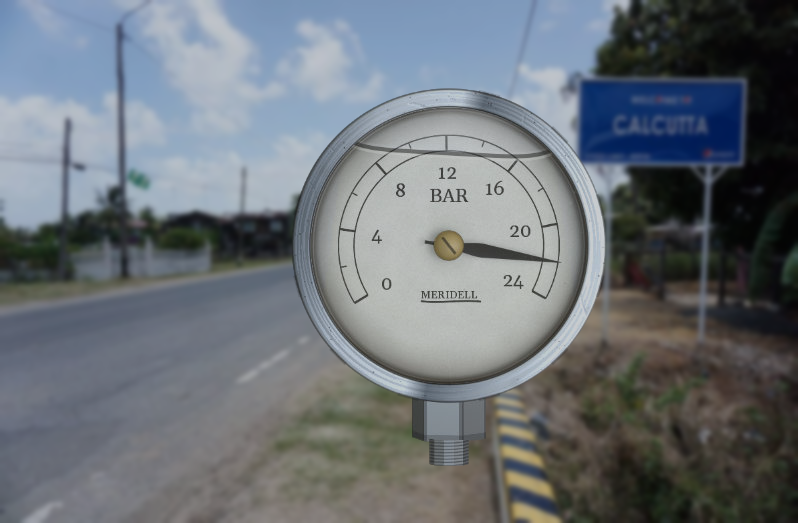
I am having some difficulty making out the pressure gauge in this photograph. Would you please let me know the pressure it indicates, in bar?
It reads 22 bar
